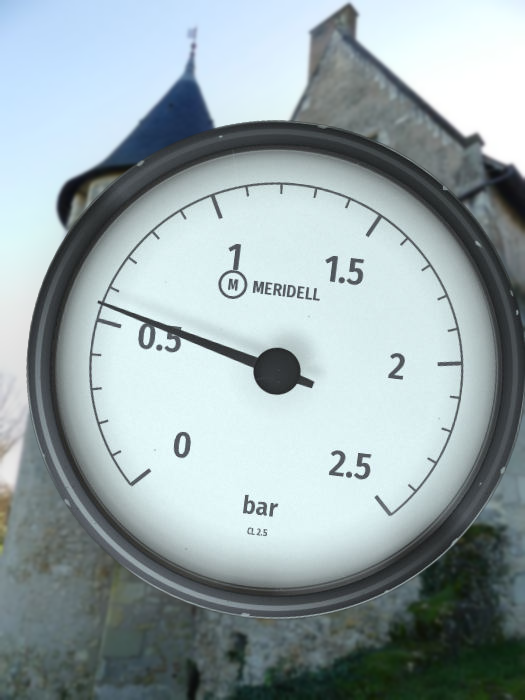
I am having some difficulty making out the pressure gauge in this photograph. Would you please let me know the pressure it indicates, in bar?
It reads 0.55 bar
